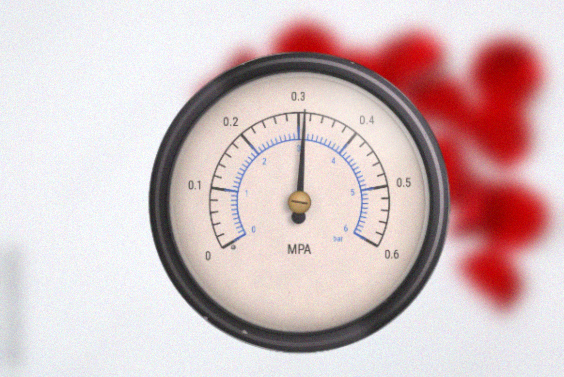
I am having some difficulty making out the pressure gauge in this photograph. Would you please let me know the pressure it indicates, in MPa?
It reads 0.31 MPa
